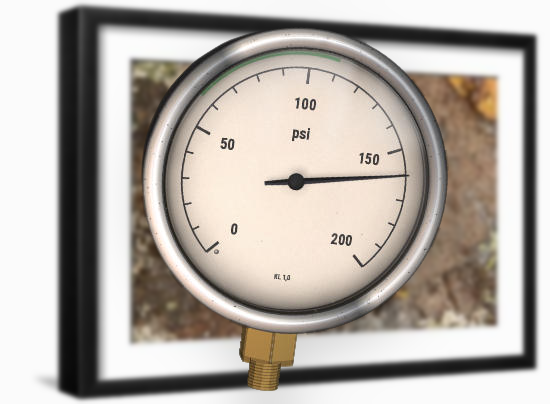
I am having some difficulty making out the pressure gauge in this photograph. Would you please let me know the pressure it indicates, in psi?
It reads 160 psi
